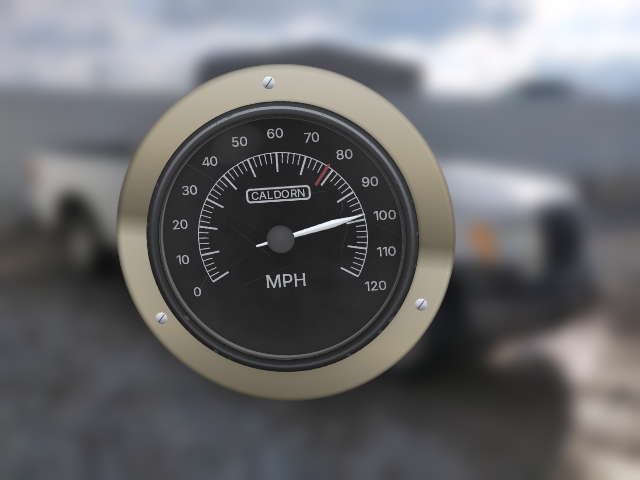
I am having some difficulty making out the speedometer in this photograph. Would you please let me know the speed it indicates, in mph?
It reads 98 mph
